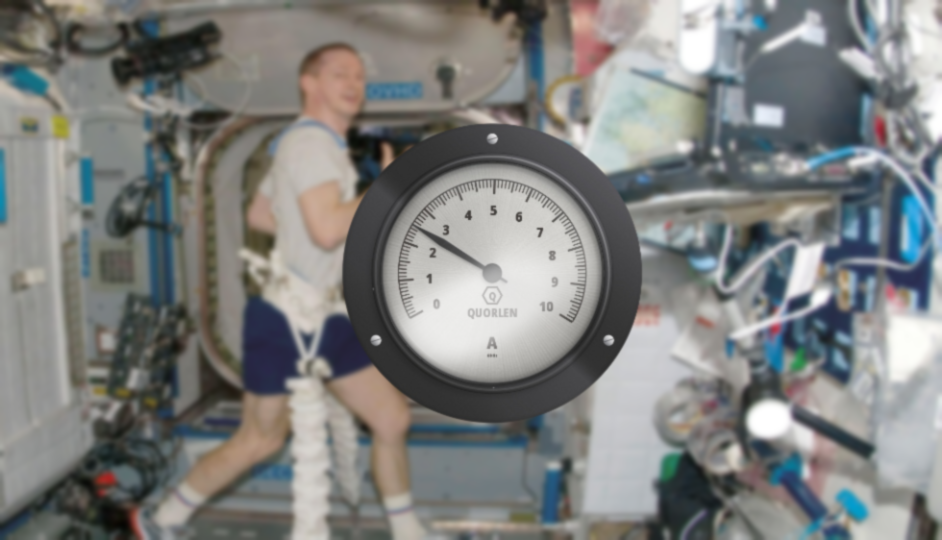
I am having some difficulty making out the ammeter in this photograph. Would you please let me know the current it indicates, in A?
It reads 2.5 A
